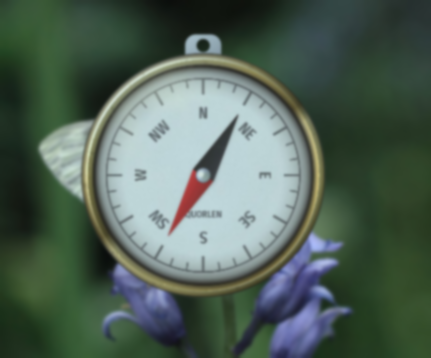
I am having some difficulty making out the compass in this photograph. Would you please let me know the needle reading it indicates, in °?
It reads 210 °
